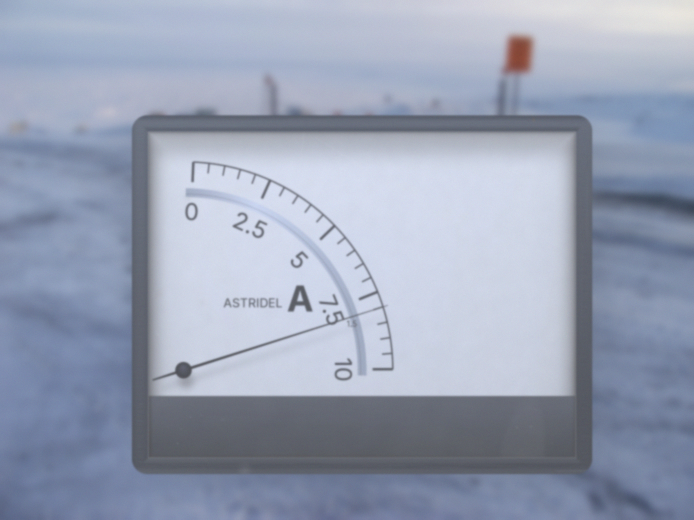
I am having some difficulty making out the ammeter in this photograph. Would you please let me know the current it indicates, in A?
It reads 8 A
